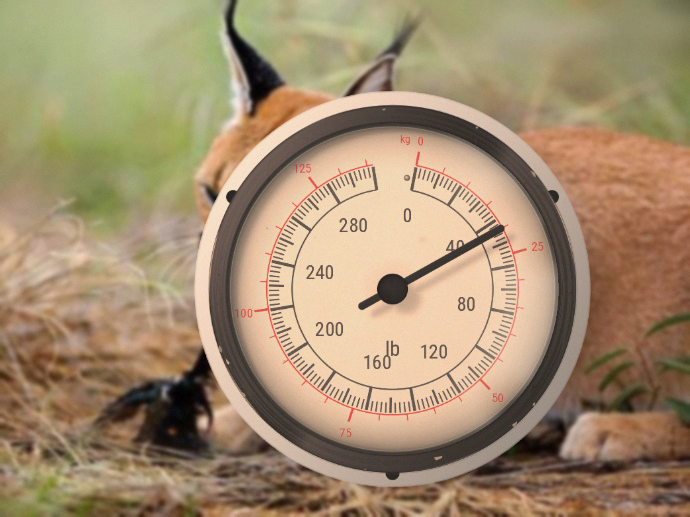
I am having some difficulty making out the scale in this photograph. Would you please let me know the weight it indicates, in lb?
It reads 44 lb
